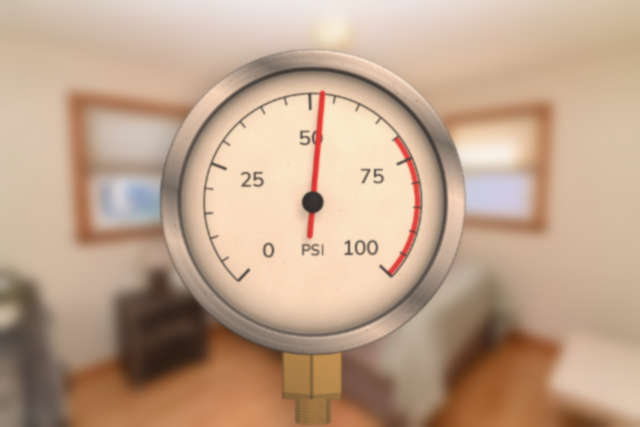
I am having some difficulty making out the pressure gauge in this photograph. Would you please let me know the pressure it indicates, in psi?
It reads 52.5 psi
